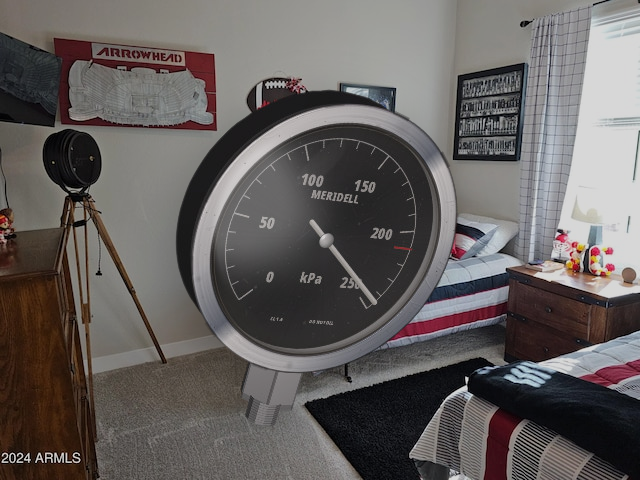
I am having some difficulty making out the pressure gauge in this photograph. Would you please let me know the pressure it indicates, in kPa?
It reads 245 kPa
